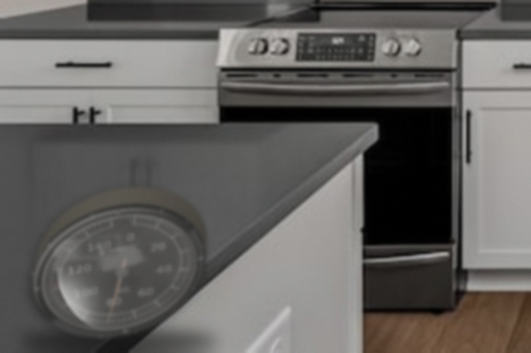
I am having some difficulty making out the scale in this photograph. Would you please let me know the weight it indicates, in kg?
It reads 80 kg
